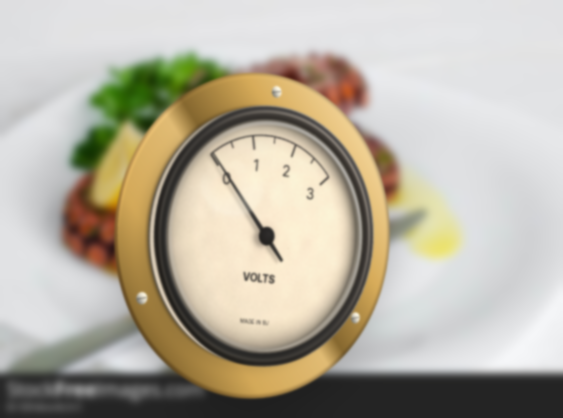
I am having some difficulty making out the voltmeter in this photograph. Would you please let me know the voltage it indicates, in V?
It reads 0 V
